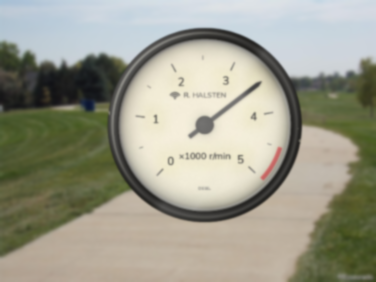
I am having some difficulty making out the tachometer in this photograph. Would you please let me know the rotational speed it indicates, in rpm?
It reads 3500 rpm
